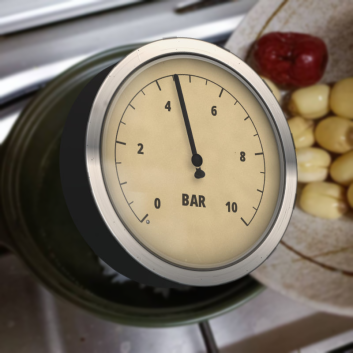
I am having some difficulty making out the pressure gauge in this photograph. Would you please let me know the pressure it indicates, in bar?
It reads 4.5 bar
